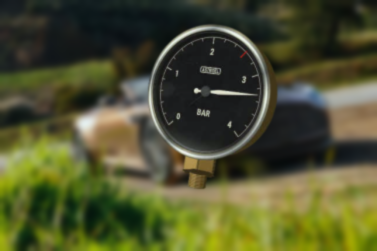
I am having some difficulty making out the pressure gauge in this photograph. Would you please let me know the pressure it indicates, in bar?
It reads 3.3 bar
